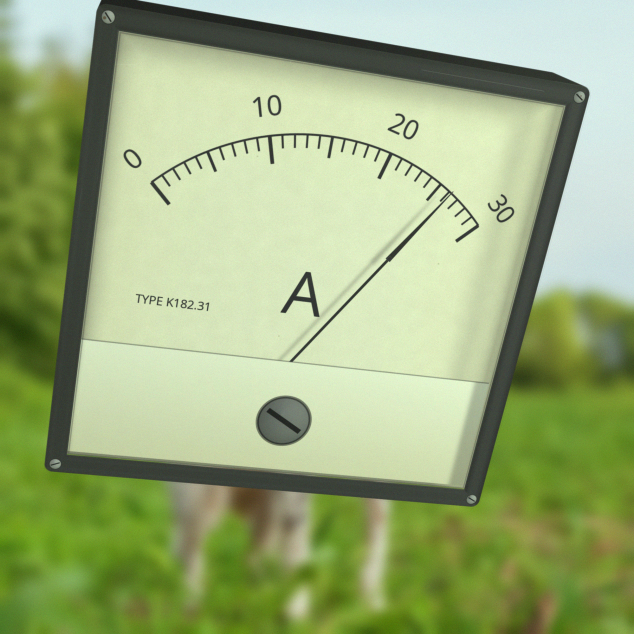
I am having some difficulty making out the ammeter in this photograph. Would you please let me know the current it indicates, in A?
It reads 26 A
